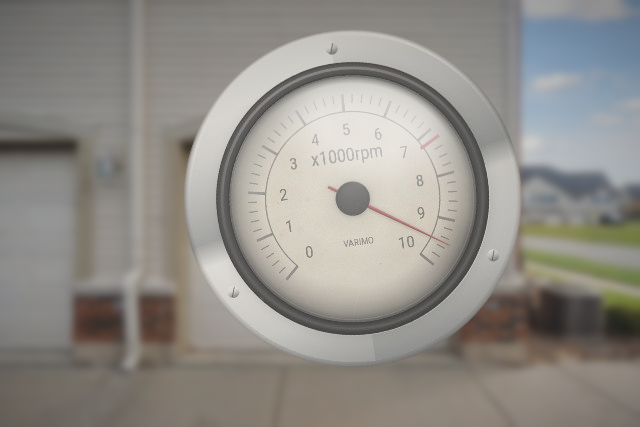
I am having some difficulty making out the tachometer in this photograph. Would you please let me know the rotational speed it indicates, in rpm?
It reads 9500 rpm
